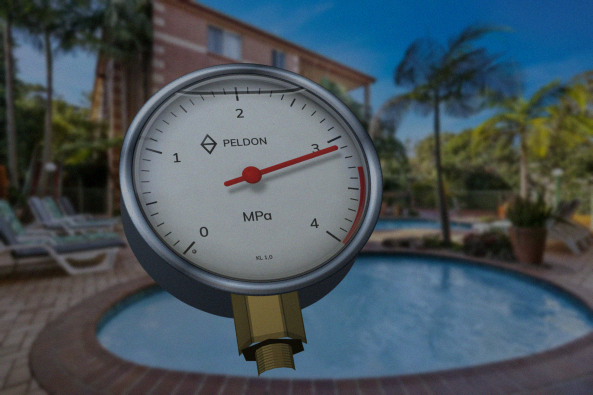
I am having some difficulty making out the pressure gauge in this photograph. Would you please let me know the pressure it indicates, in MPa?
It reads 3.1 MPa
